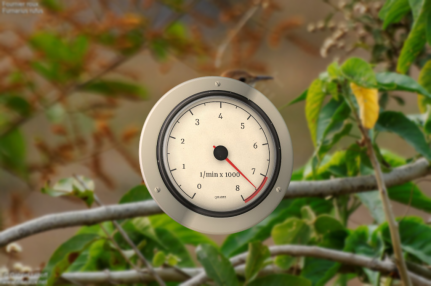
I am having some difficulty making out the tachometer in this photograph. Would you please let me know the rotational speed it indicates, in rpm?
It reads 7500 rpm
